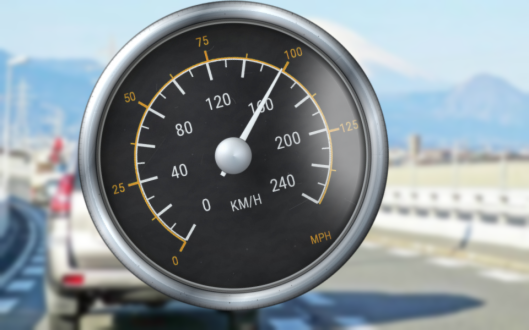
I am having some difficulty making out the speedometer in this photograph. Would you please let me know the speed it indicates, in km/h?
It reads 160 km/h
